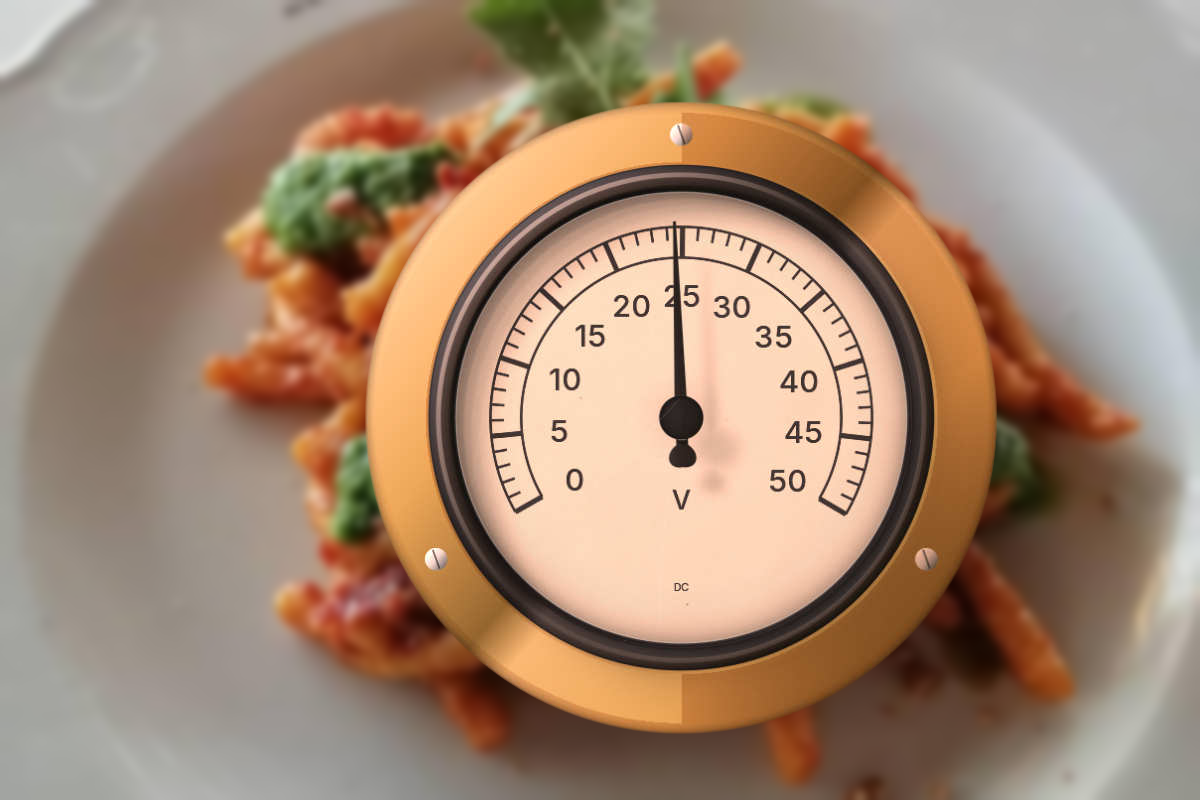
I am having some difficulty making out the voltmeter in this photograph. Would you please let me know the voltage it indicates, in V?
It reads 24.5 V
